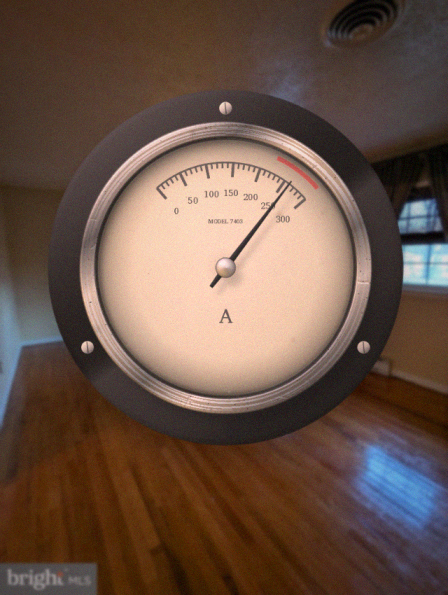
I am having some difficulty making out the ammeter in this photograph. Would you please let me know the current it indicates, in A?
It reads 260 A
